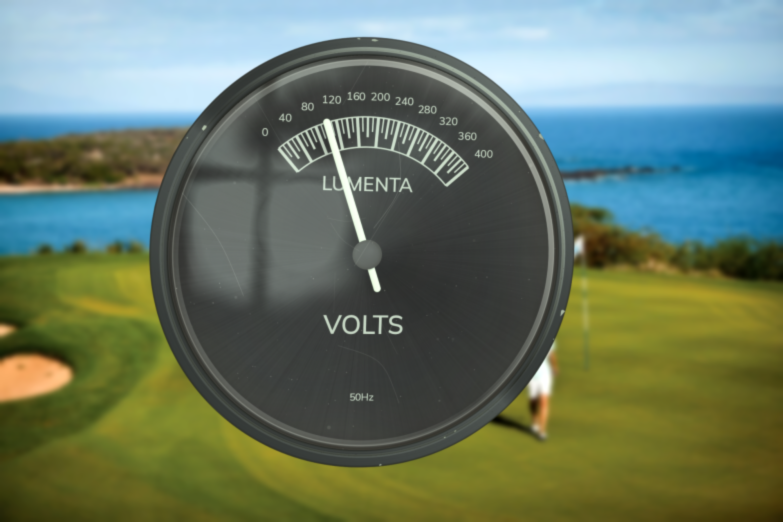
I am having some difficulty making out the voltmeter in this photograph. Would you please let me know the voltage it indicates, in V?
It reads 100 V
